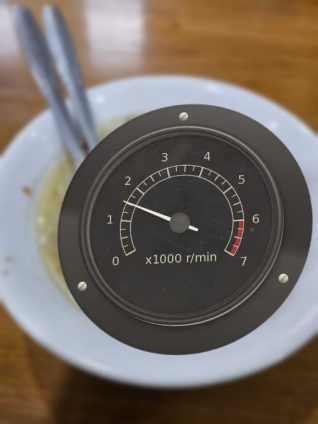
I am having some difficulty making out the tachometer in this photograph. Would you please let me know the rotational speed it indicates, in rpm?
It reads 1500 rpm
